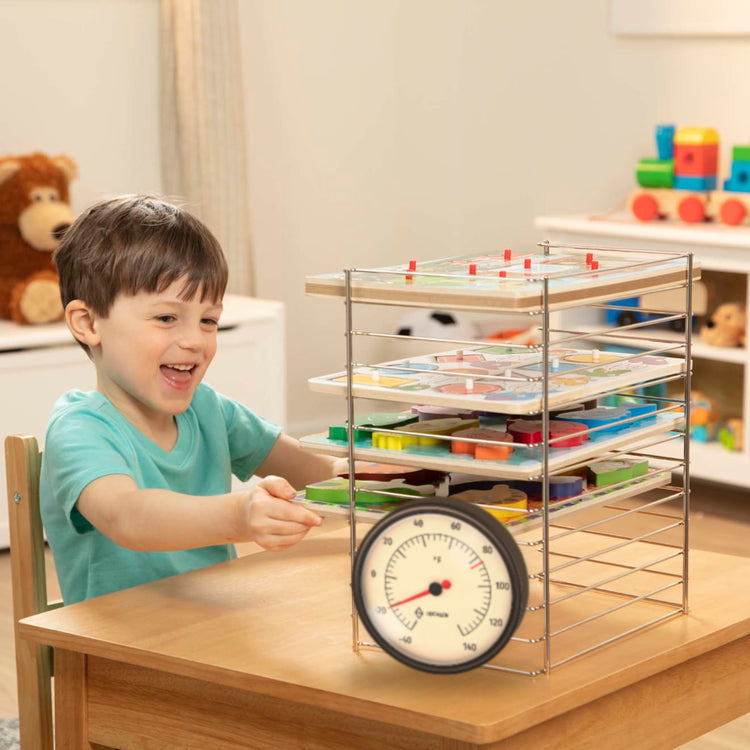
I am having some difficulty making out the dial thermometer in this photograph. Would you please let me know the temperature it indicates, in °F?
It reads -20 °F
